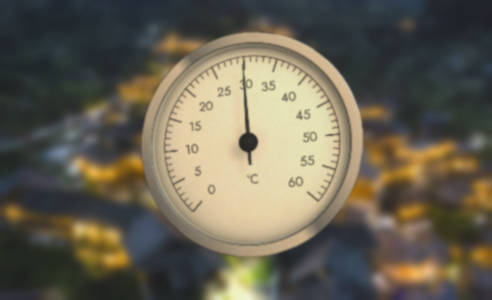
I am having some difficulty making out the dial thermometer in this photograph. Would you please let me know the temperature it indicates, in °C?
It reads 30 °C
